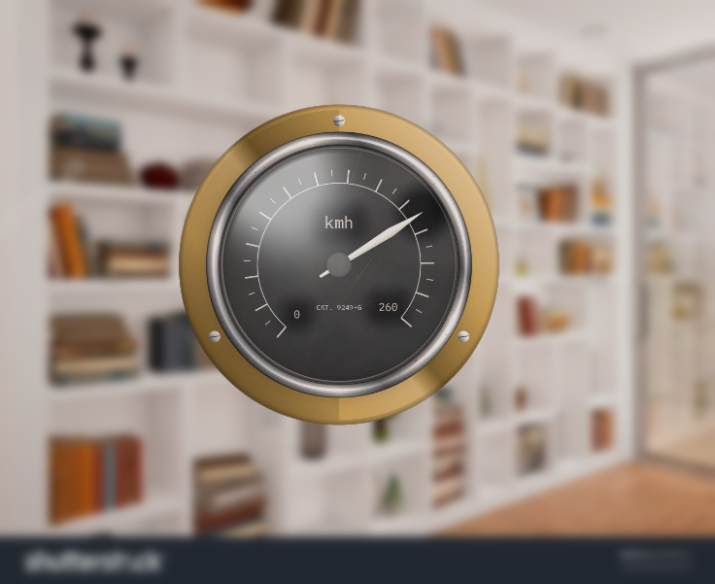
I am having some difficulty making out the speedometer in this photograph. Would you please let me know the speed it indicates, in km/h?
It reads 190 km/h
